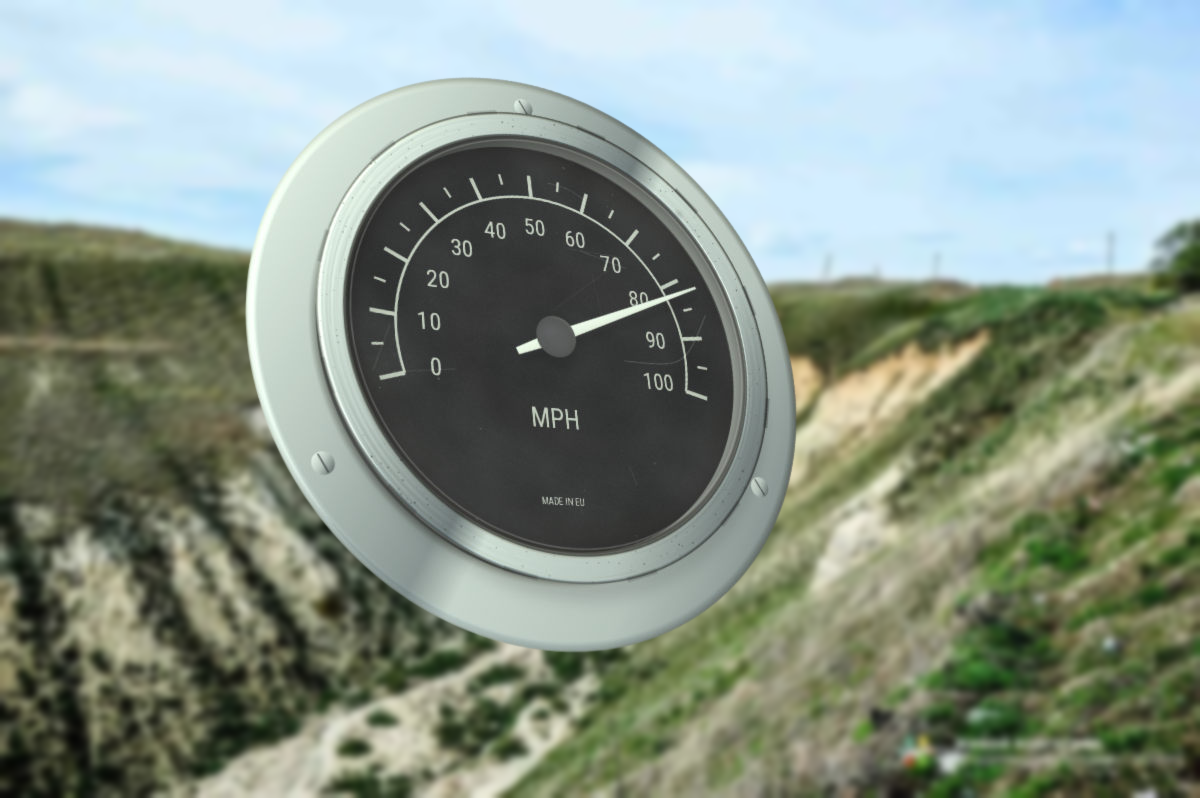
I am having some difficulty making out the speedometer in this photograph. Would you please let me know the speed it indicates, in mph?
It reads 82.5 mph
